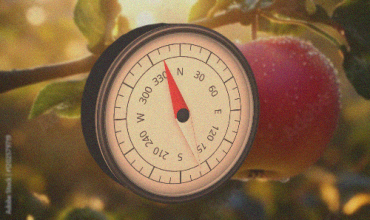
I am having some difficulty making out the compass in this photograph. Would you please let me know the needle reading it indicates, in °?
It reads 340 °
